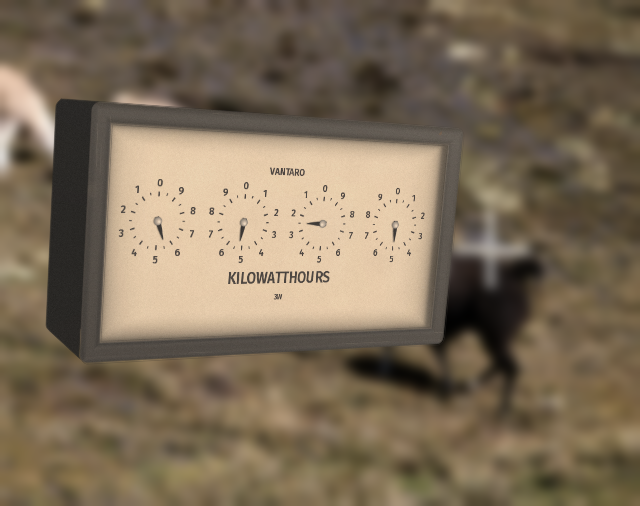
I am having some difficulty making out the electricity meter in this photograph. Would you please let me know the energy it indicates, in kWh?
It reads 5525 kWh
